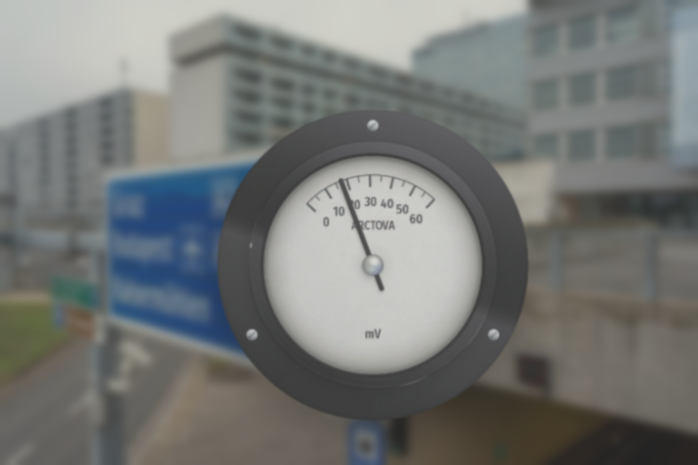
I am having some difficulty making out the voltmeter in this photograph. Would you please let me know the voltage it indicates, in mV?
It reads 17.5 mV
